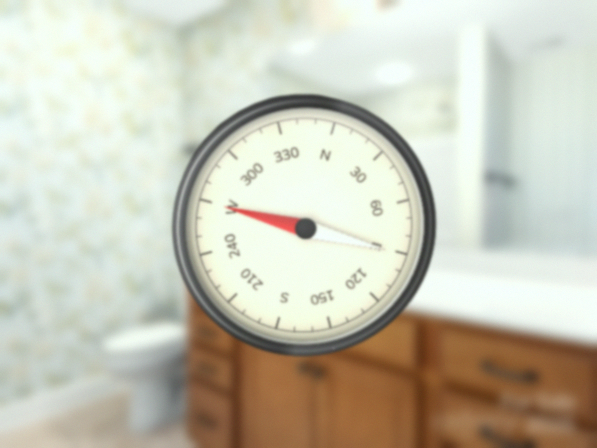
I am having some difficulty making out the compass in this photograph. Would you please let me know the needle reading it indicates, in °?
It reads 270 °
